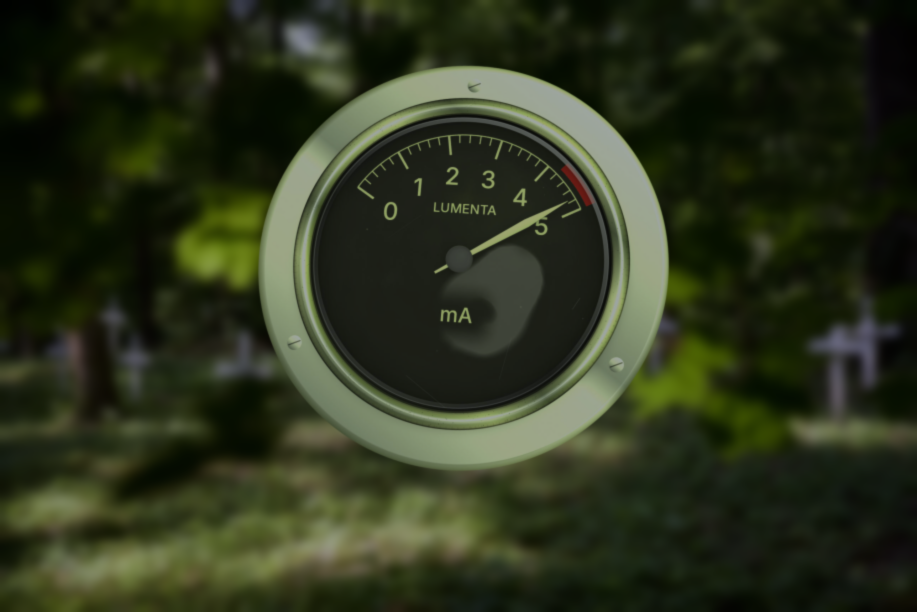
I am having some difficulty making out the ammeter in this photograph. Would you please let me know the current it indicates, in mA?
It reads 4.8 mA
